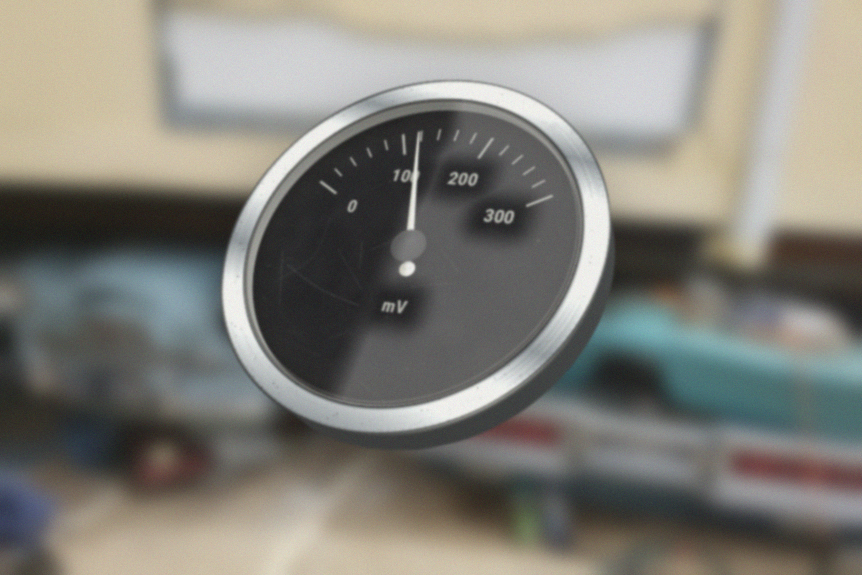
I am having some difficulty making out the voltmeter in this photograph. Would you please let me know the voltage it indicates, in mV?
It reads 120 mV
